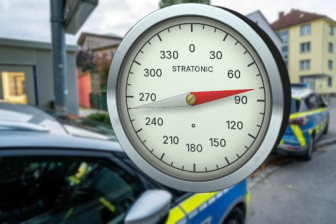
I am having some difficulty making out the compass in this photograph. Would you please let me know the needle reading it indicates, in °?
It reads 80 °
